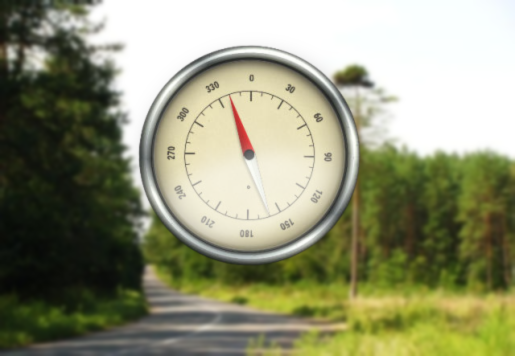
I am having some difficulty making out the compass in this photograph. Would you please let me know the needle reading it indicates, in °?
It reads 340 °
